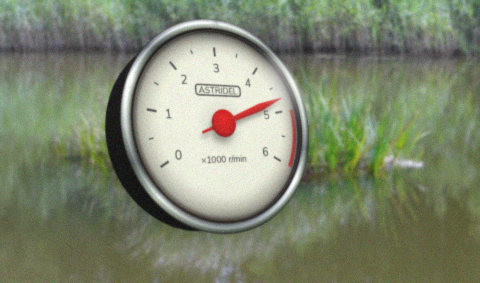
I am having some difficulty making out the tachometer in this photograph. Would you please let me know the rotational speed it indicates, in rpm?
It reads 4750 rpm
